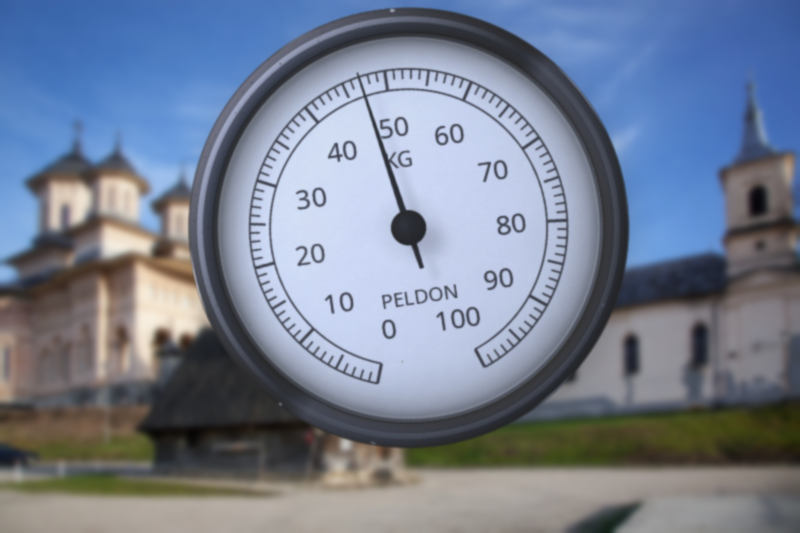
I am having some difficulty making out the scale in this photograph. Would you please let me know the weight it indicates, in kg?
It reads 47 kg
